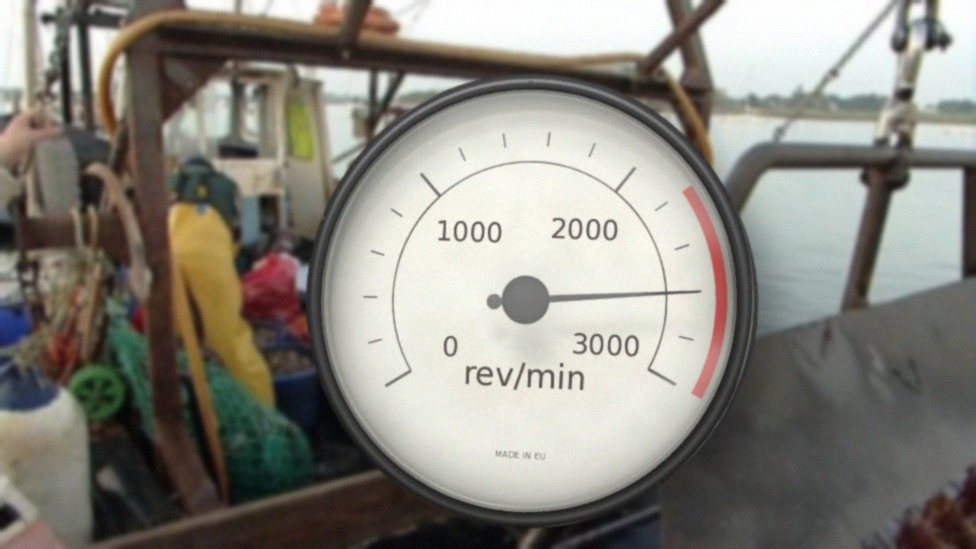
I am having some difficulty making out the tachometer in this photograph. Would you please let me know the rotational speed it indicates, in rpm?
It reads 2600 rpm
